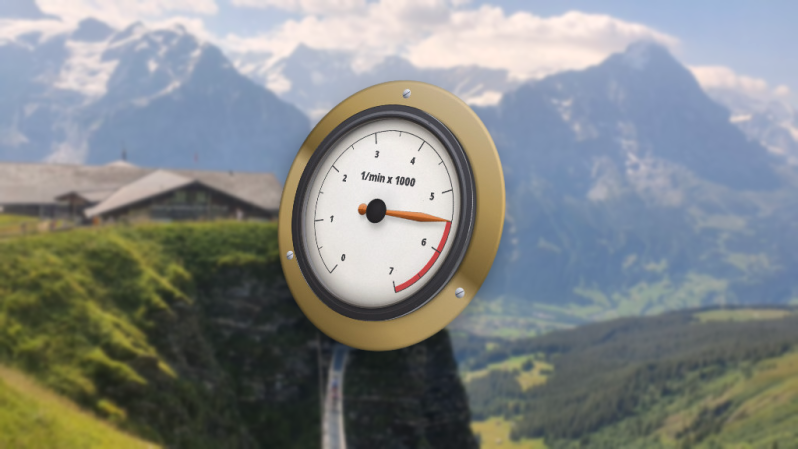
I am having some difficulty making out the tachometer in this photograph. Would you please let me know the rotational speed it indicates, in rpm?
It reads 5500 rpm
